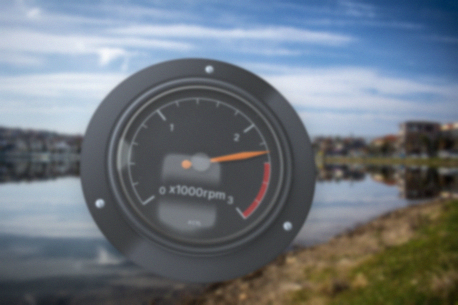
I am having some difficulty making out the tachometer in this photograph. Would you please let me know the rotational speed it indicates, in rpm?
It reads 2300 rpm
